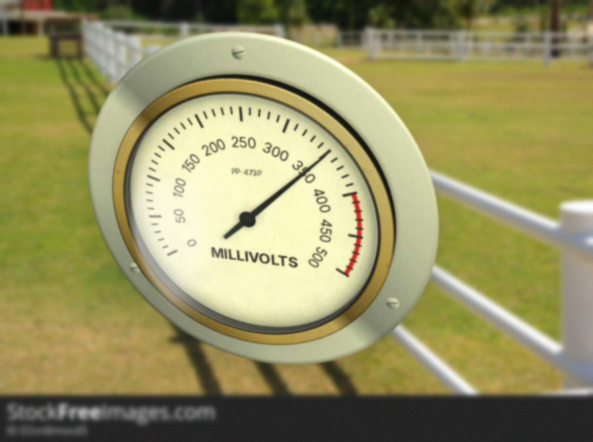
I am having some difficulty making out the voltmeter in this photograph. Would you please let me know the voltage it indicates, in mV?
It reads 350 mV
